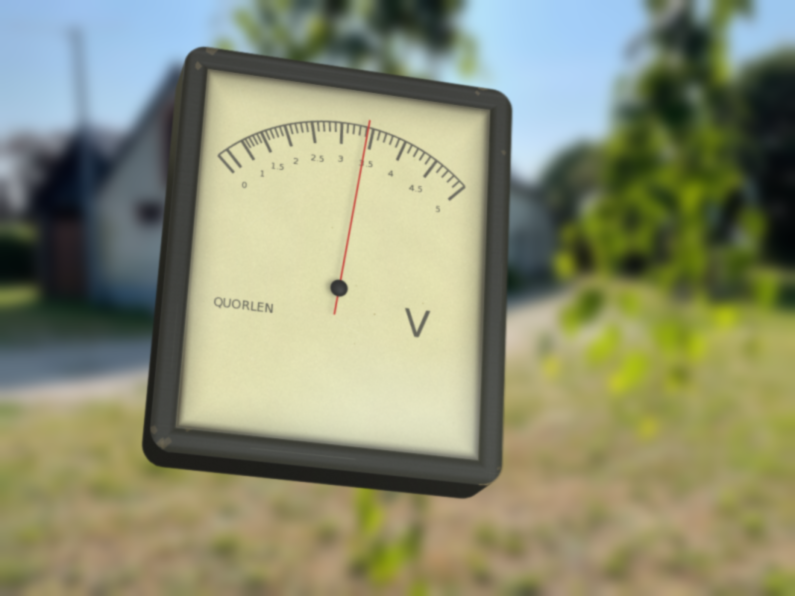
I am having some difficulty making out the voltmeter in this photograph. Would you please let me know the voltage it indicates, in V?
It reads 3.4 V
